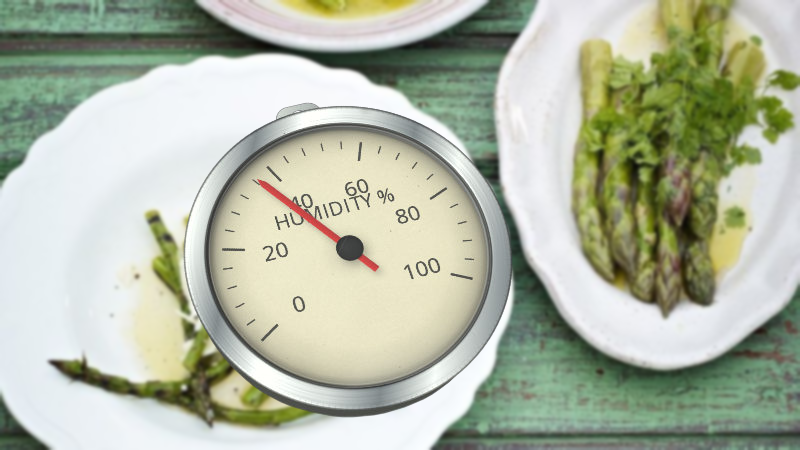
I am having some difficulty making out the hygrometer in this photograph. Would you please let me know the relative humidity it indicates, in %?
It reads 36 %
